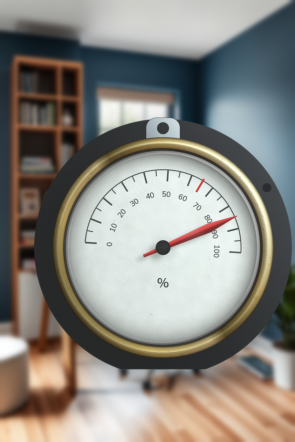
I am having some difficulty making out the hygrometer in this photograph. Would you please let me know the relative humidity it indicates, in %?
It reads 85 %
